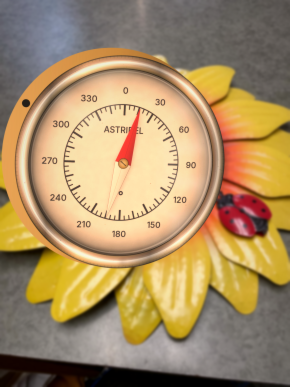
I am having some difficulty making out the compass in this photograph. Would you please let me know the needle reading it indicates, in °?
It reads 15 °
